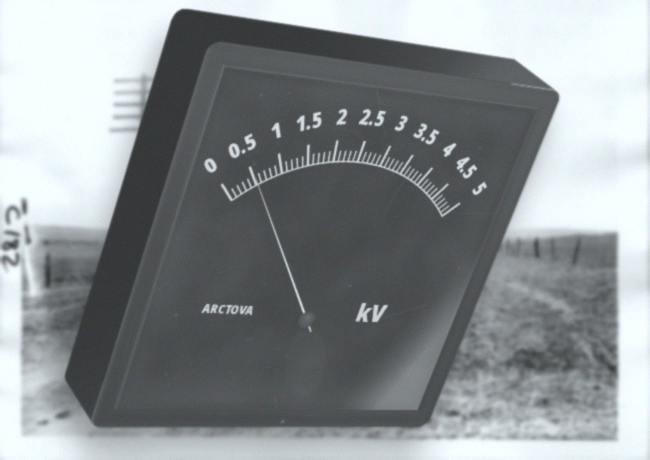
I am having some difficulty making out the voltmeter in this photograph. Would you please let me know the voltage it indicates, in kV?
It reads 0.5 kV
